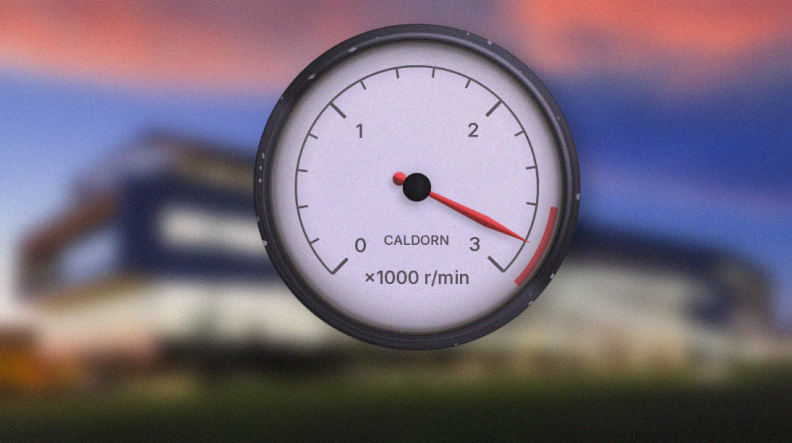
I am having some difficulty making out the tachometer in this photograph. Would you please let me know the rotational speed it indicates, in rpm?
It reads 2800 rpm
